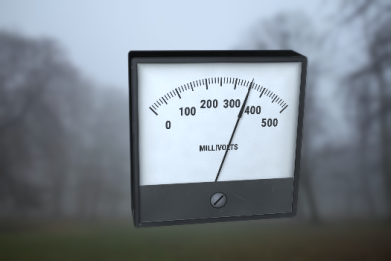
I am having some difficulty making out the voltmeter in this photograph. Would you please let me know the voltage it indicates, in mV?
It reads 350 mV
